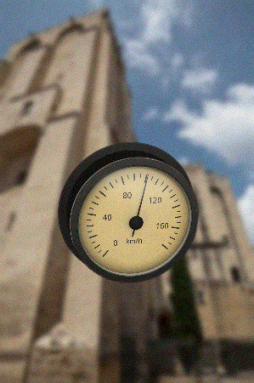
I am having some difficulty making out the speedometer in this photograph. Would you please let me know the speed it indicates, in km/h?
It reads 100 km/h
